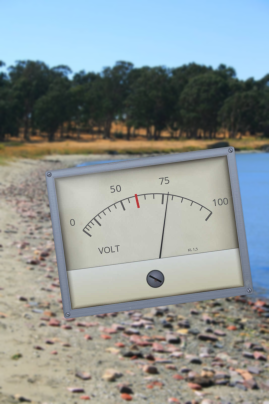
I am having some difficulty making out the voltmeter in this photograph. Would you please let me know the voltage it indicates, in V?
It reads 77.5 V
